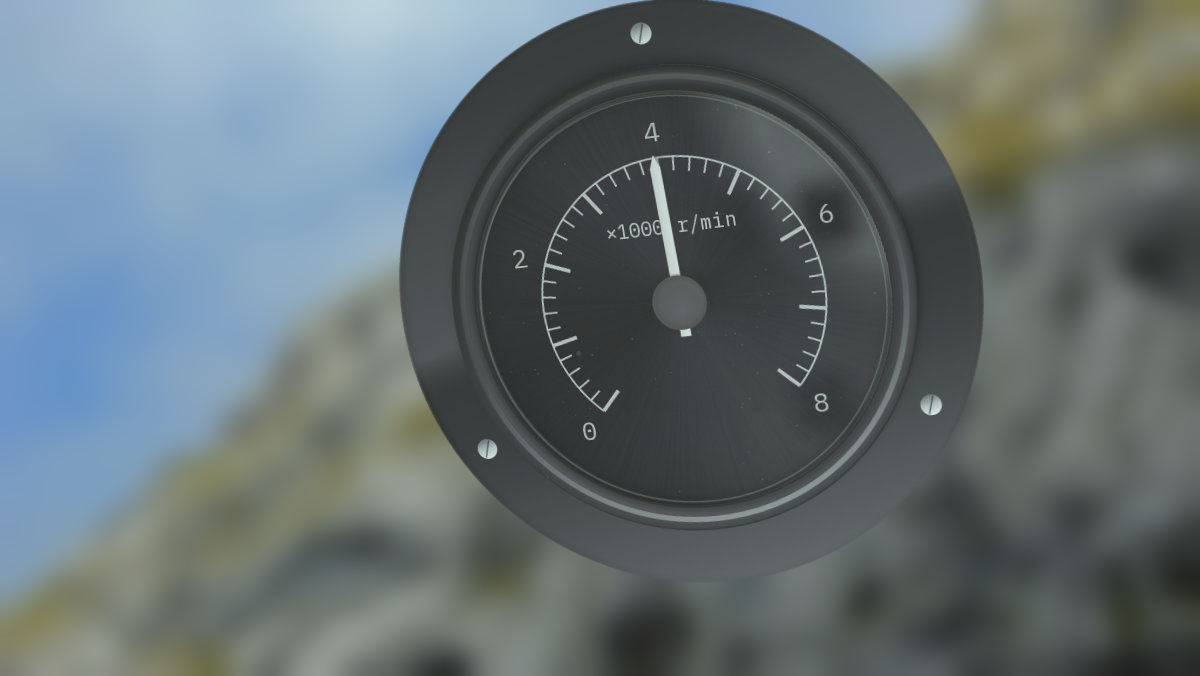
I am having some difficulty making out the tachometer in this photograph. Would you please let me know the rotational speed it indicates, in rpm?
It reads 4000 rpm
